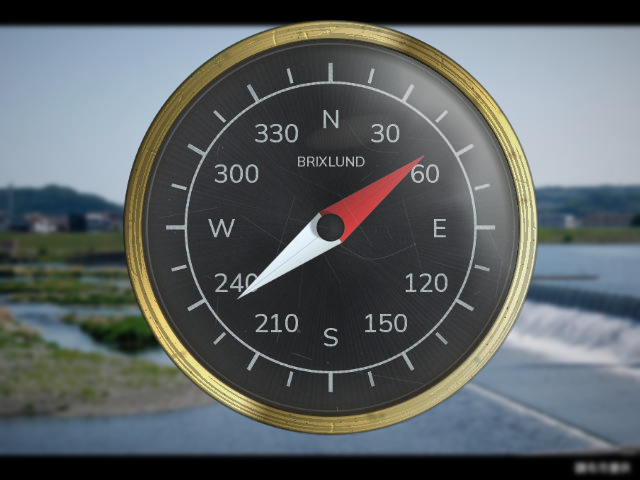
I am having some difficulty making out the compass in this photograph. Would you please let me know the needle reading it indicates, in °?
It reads 52.5 °
